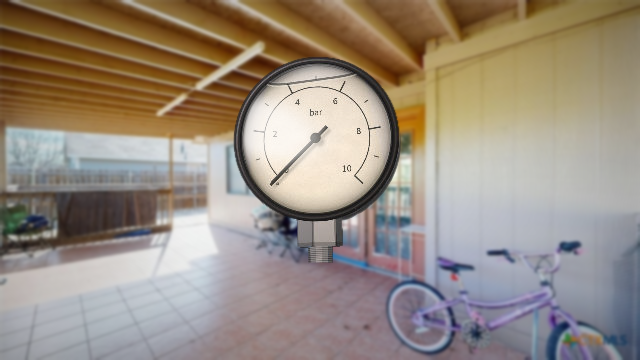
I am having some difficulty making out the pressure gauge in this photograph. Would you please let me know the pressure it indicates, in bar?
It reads 0 bar
